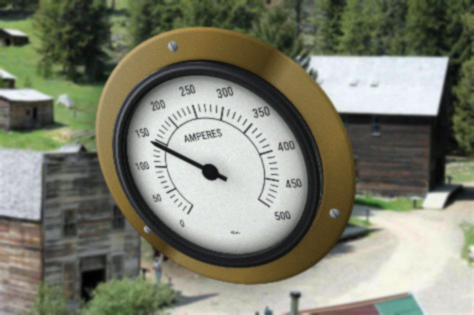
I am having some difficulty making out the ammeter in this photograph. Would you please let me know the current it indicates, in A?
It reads 150 A
